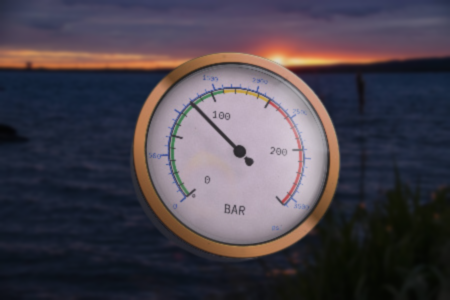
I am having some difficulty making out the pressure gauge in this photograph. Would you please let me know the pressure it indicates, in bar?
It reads 80 bar
